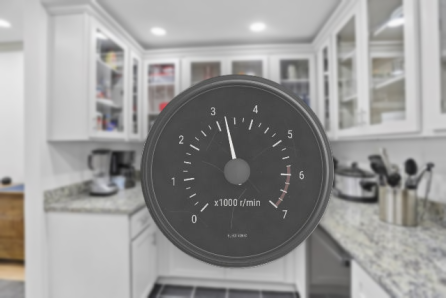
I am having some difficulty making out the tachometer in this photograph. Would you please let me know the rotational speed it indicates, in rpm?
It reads 3250 rpm
